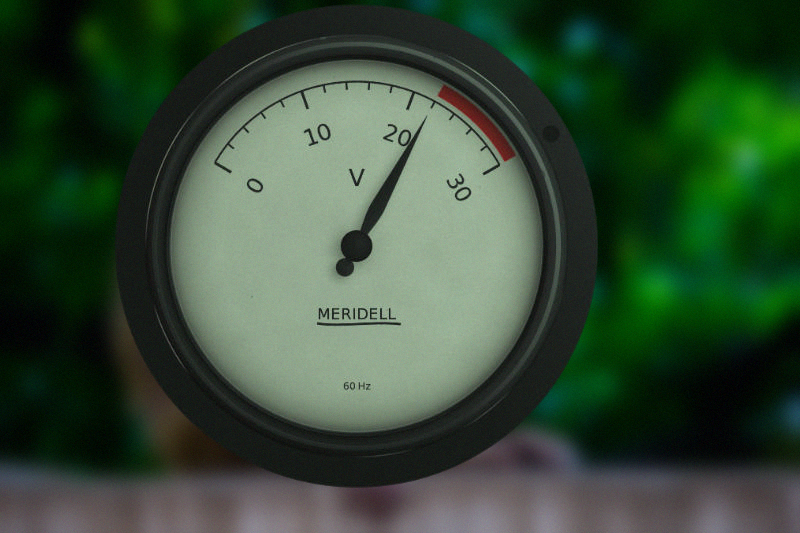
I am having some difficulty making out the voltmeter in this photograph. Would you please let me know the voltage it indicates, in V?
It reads 22 V
